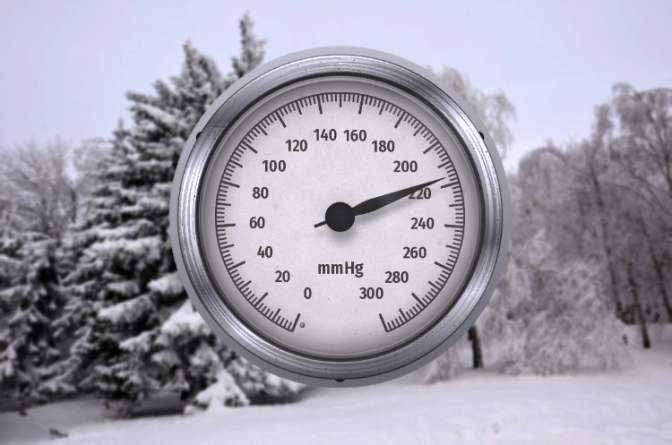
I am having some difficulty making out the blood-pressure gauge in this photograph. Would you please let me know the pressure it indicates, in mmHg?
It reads 216 mmHg
